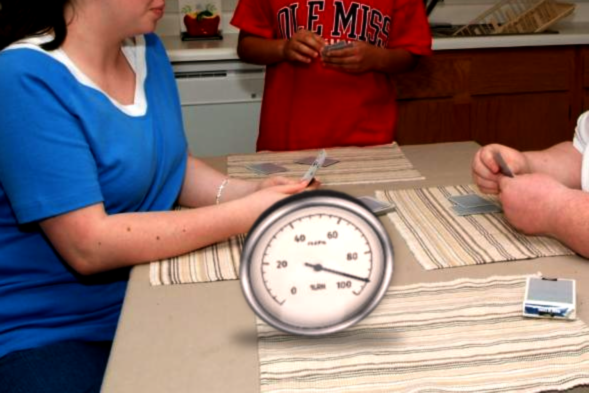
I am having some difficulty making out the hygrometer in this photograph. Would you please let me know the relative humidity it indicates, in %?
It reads 92 %
